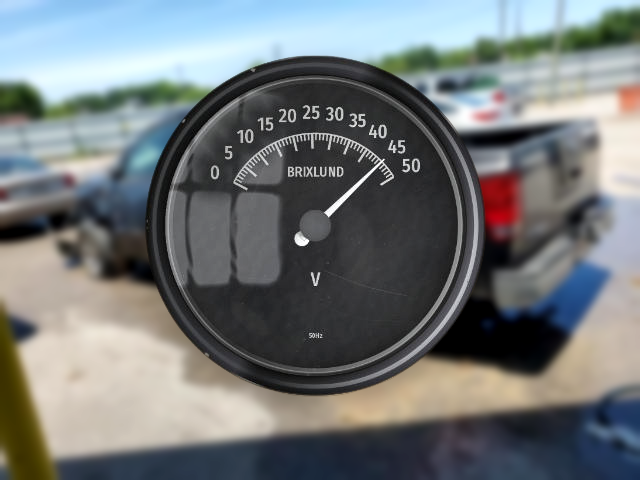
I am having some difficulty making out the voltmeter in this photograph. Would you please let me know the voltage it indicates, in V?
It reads 45 V
